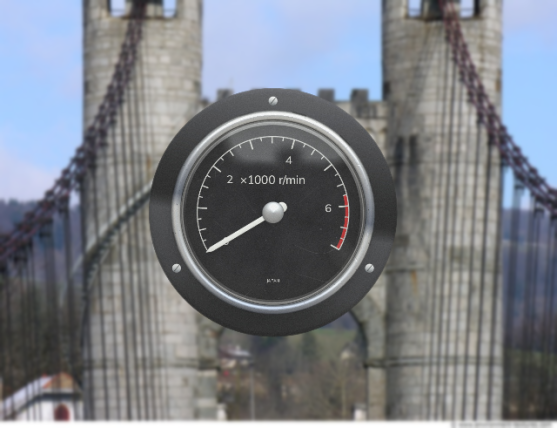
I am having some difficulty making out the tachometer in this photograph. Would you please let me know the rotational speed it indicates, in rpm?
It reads 0 rpm
